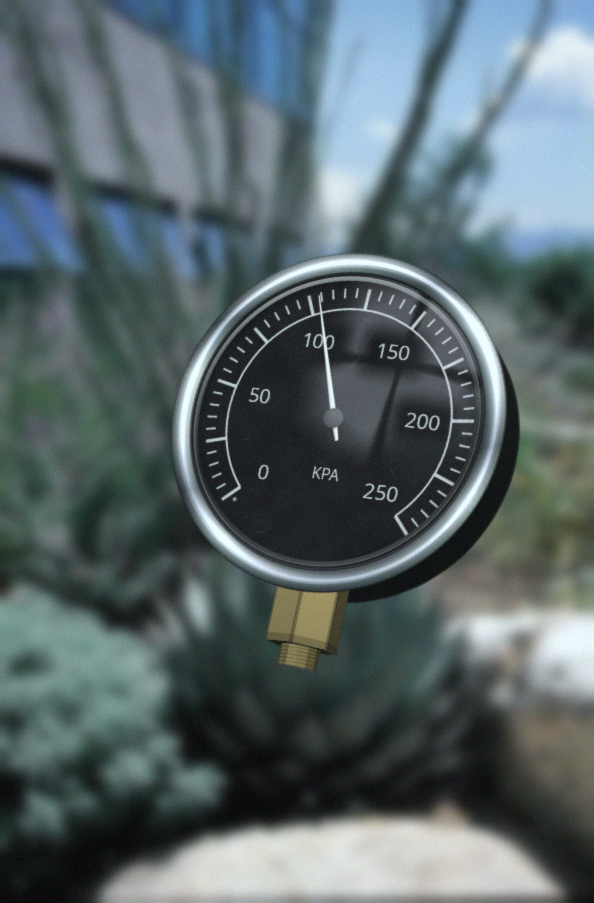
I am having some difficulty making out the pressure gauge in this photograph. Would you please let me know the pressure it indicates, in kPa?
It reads 105 kPa
